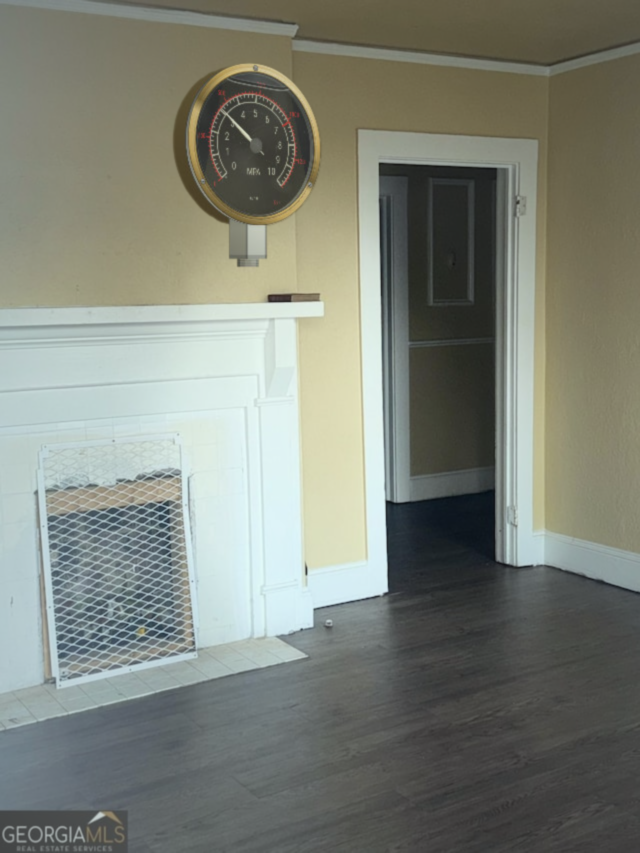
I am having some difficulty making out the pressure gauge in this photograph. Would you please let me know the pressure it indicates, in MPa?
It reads 3 MPa
